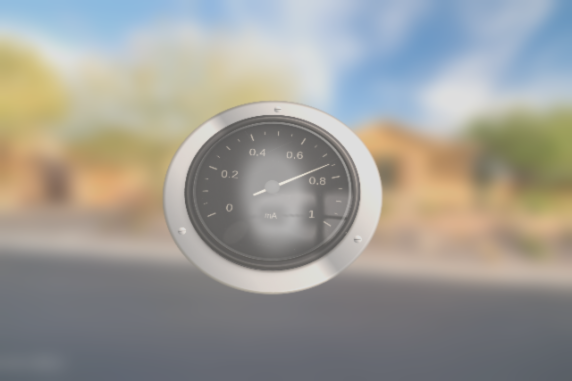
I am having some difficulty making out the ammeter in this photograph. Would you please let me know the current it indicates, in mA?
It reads 0.75 mA
